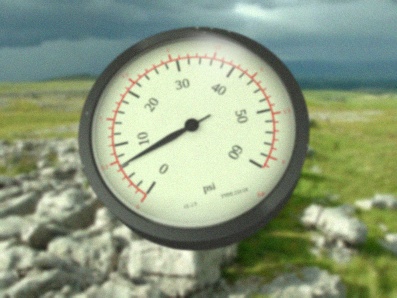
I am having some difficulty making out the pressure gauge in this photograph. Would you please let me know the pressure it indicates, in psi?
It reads 6 psi
